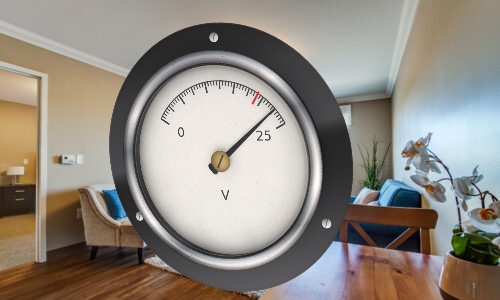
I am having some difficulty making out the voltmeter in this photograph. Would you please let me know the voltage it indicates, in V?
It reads 22.5 V
